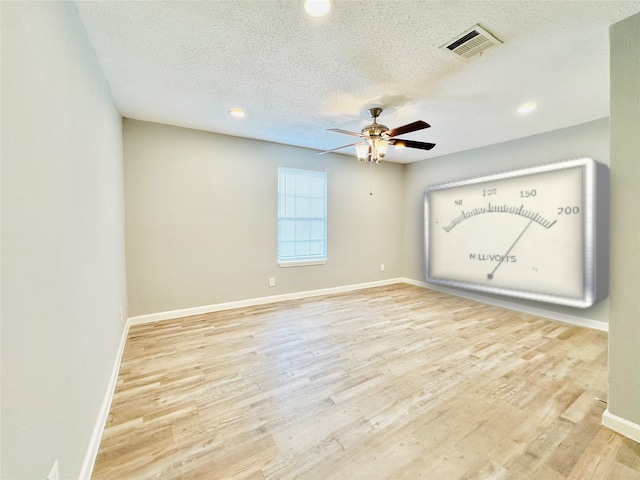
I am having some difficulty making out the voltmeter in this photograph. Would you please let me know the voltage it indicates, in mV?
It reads 175 mV
